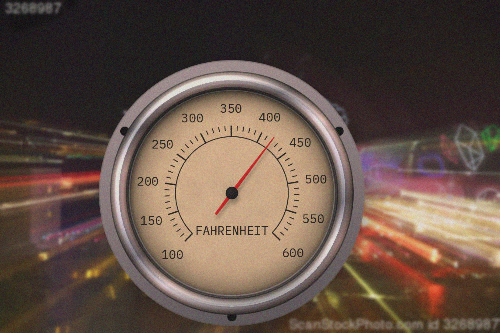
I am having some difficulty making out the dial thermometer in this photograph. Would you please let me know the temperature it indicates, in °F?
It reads 420 °F
